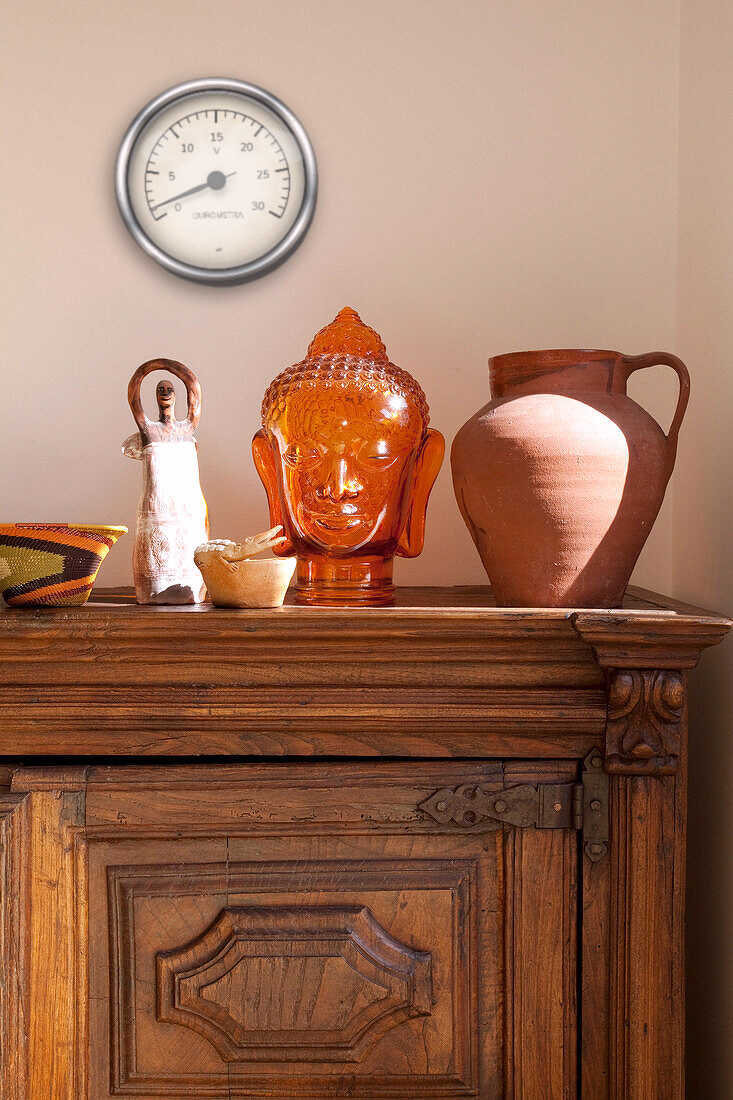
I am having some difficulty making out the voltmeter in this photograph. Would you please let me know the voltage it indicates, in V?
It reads 1 V
